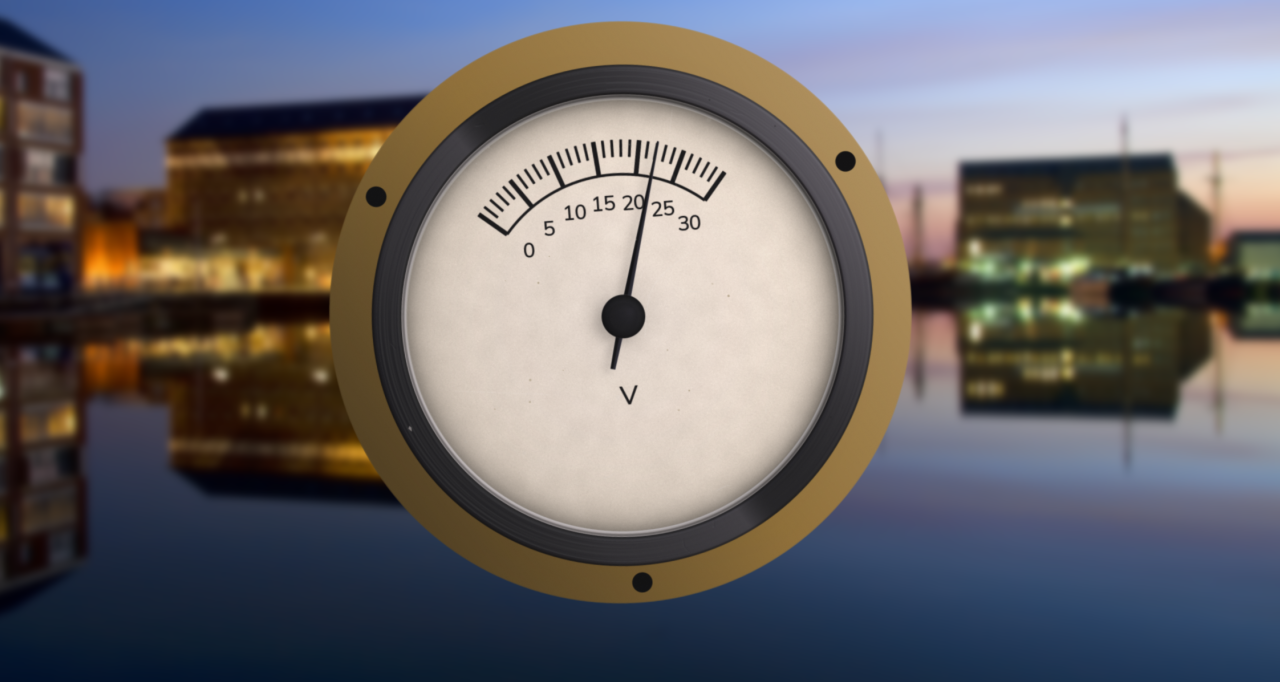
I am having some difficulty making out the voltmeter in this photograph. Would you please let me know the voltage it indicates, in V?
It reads 22 V
